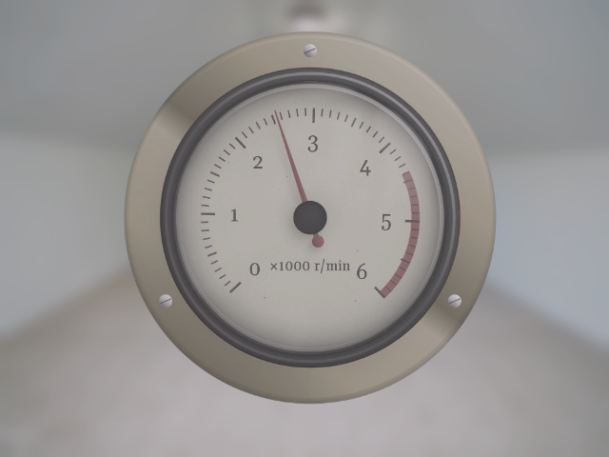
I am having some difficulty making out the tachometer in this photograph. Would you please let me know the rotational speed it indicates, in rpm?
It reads 2550 rpm
